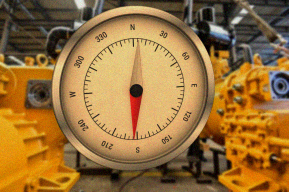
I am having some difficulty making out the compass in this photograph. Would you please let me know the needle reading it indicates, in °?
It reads 185 °
